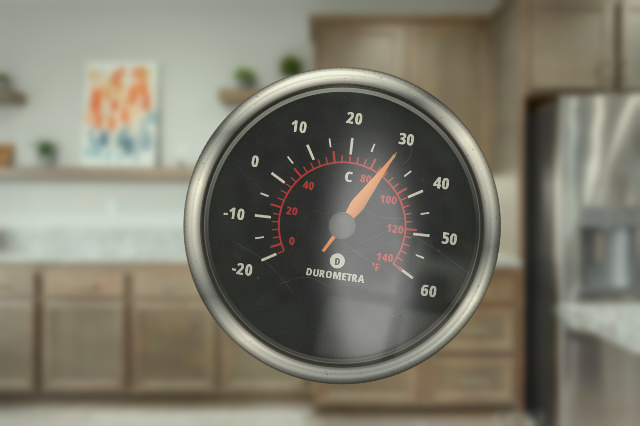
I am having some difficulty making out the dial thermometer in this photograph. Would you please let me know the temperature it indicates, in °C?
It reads 30 °C
